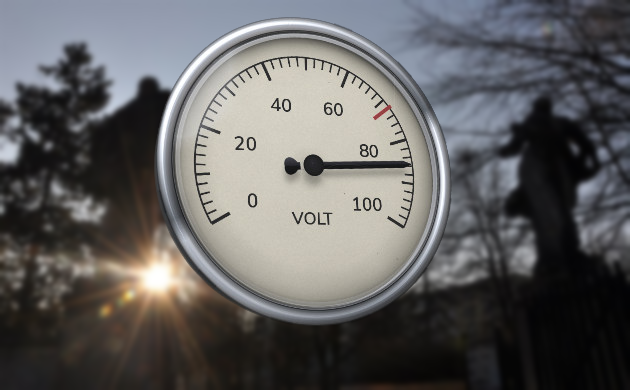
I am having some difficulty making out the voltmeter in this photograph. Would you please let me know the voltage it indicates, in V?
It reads 86 V
